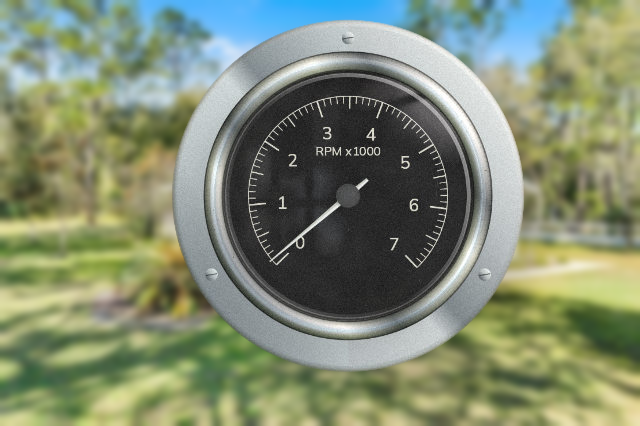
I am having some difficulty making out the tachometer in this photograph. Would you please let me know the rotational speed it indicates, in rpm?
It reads 100 rpm
